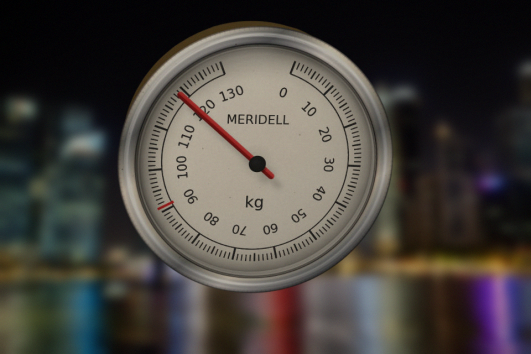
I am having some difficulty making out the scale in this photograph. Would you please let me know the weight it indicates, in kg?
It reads 119 kg
